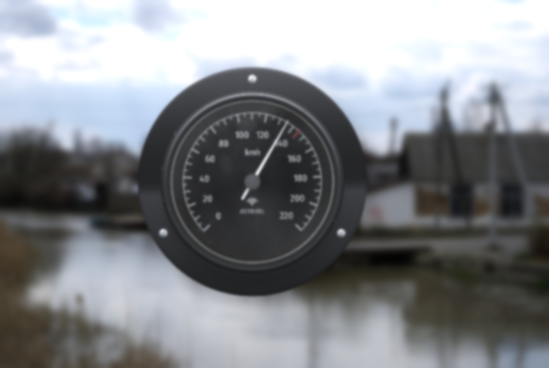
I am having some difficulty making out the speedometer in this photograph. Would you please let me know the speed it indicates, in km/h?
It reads 135 km/h
